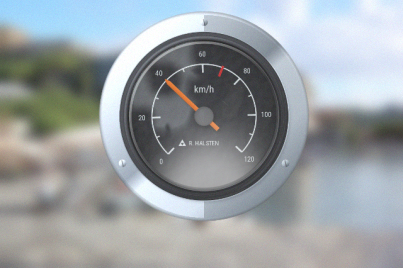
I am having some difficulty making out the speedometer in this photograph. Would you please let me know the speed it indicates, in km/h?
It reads 40 km/h
